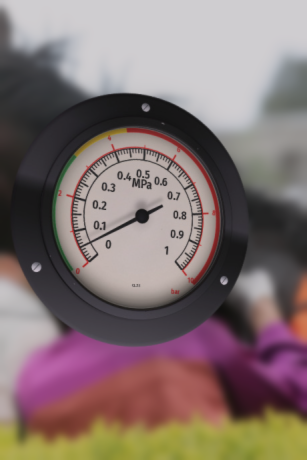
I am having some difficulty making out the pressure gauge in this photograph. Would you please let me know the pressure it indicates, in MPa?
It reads 0.05 MPa
